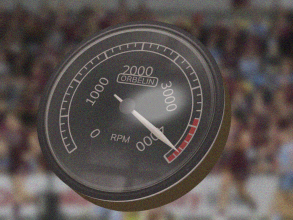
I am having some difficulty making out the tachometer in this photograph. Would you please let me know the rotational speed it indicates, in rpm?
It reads 3850 rpm
